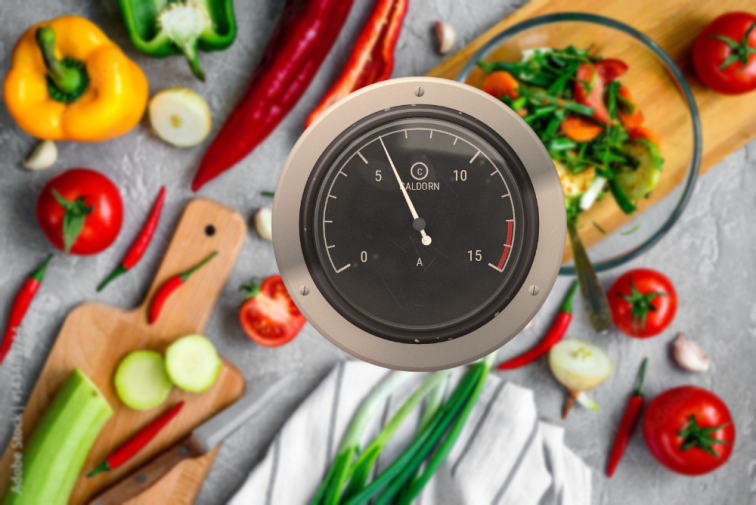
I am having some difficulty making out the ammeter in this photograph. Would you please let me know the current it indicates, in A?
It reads 6 A
